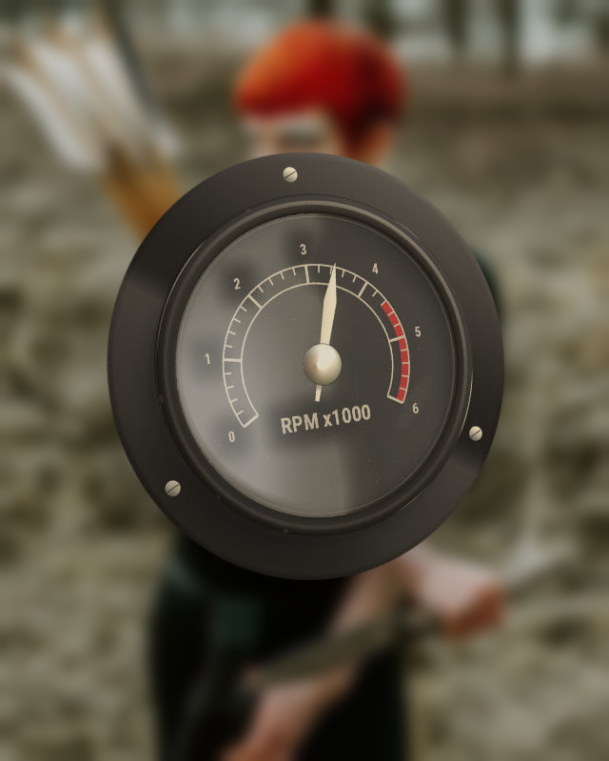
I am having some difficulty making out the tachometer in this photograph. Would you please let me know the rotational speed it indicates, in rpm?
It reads 3400 rpm
